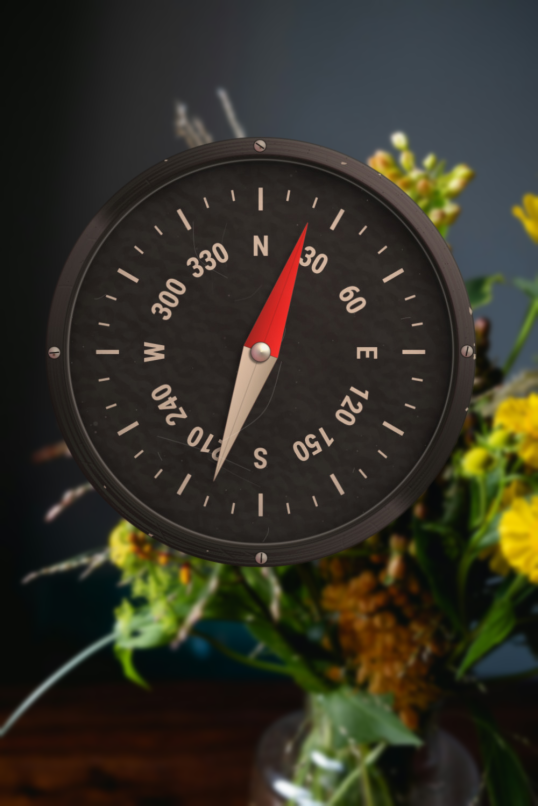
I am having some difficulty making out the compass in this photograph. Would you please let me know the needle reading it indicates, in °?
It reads 20 °
